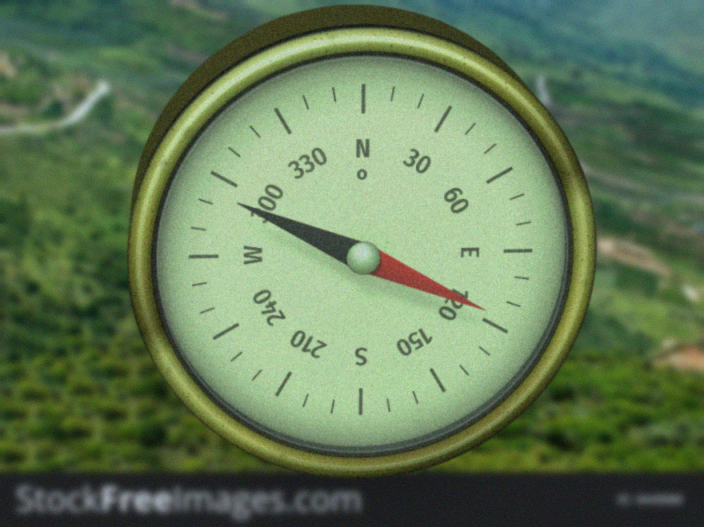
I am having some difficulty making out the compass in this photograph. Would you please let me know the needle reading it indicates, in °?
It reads 115 °
